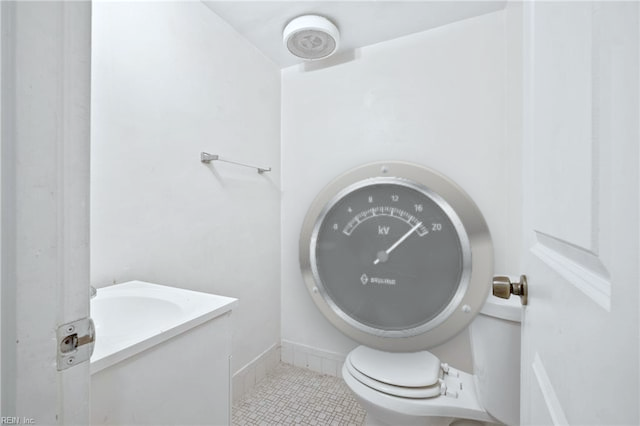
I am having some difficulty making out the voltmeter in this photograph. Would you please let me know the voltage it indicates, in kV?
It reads 18 kV
